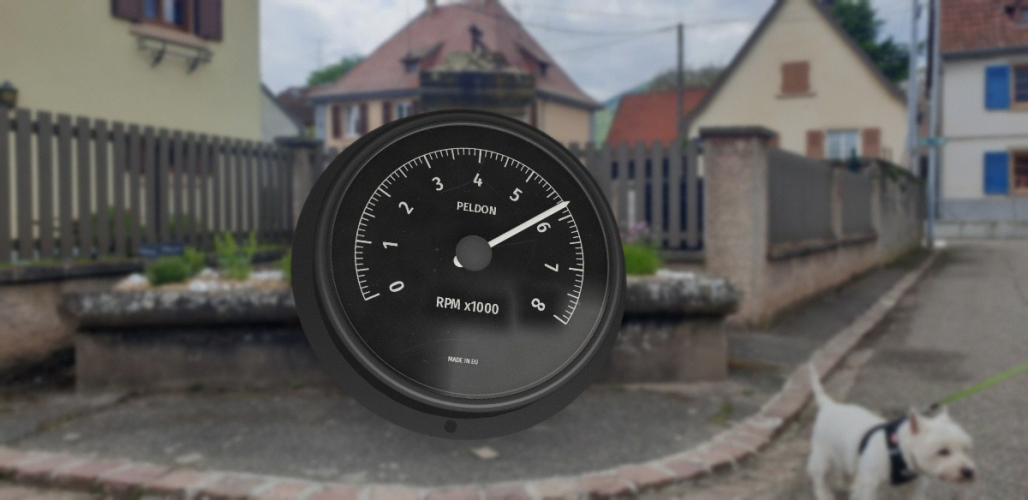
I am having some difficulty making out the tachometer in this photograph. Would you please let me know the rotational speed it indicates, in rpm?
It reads 5800 rpm
